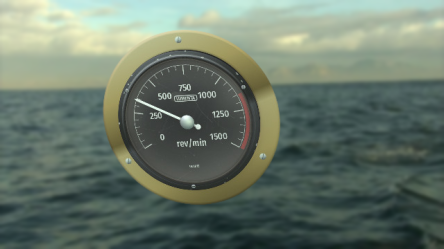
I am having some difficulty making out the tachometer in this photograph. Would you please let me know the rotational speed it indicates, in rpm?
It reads 350 rpm
